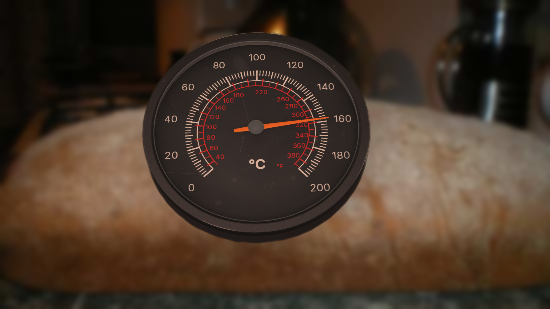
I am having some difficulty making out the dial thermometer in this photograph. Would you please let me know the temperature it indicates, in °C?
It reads 160 °C
